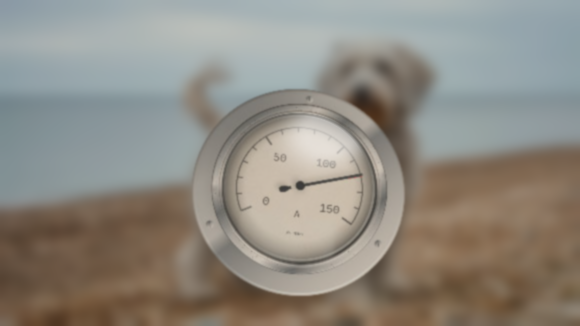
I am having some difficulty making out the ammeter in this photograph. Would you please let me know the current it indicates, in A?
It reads 120 A
